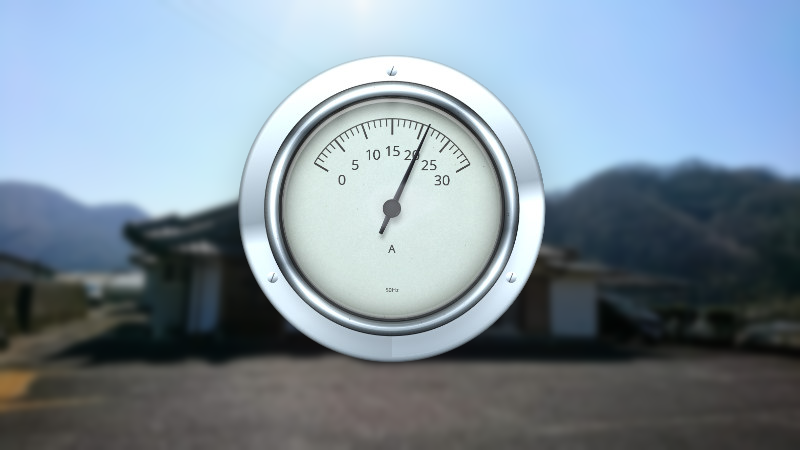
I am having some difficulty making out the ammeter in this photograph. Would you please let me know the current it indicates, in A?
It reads 21 A
